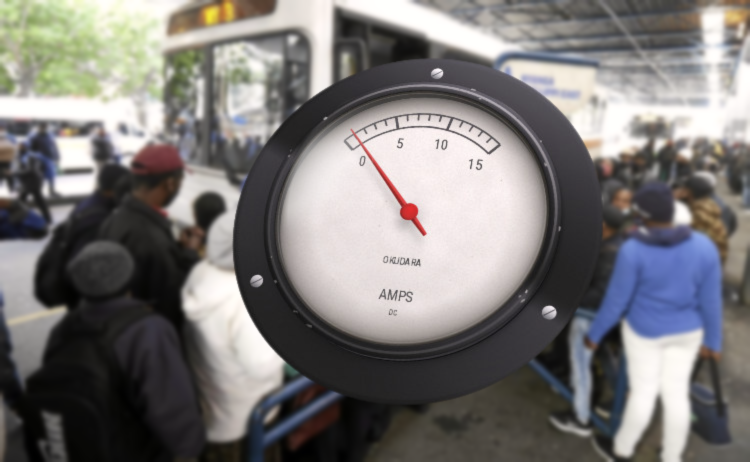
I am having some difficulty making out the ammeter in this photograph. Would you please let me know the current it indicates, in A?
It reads 1 A
